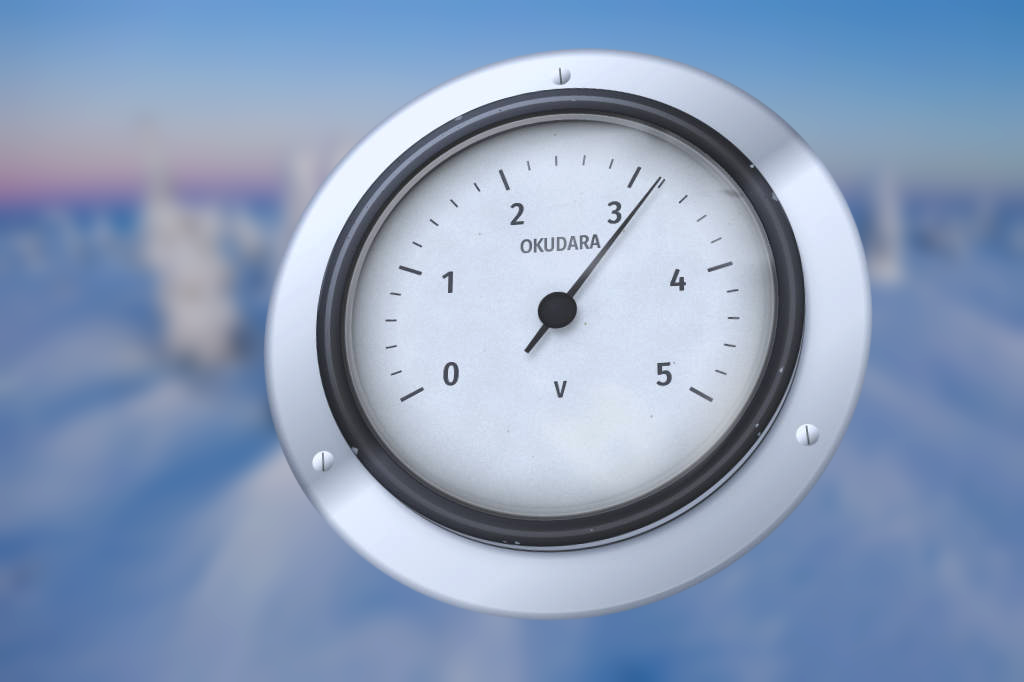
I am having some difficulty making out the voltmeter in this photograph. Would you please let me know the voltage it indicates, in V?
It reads 3.2 V
